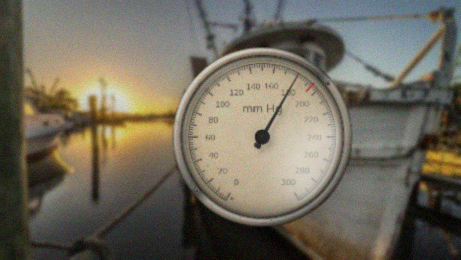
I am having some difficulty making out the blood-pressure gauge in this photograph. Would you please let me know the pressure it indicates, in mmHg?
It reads 180 mmHg
